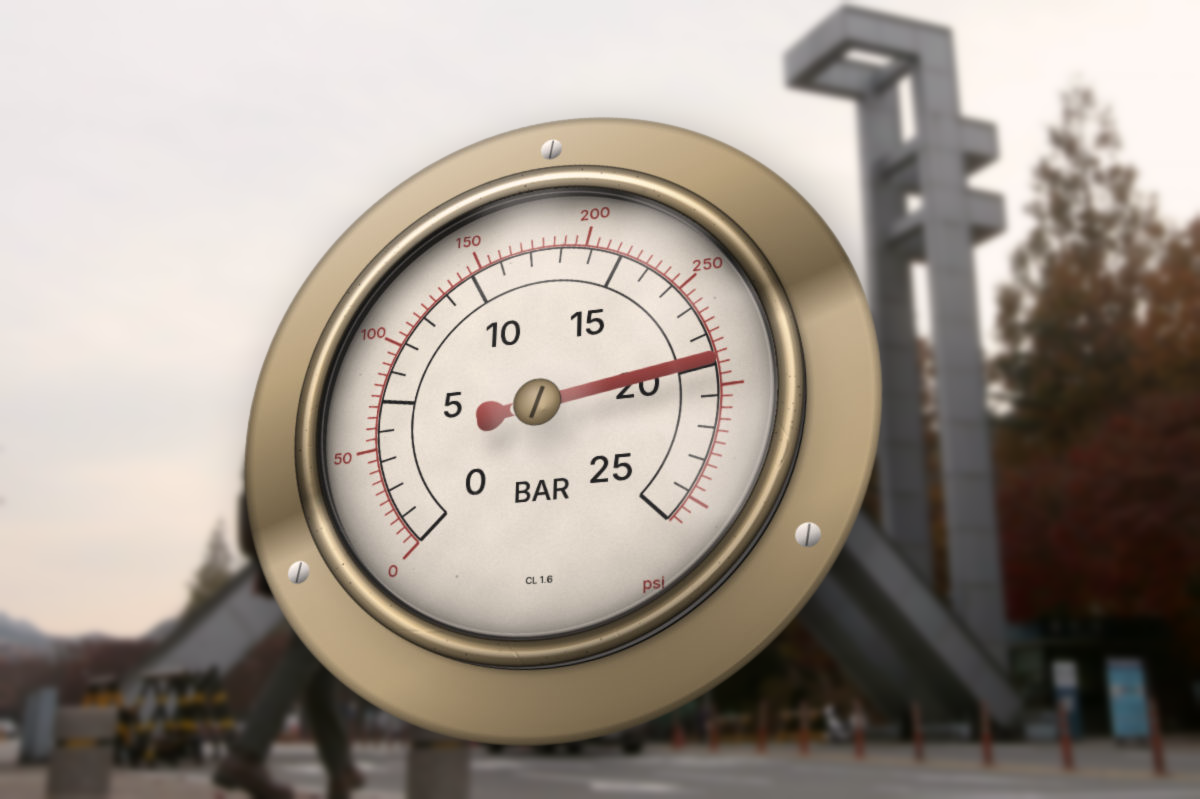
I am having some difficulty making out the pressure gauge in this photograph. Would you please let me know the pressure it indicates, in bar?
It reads 20 bar
